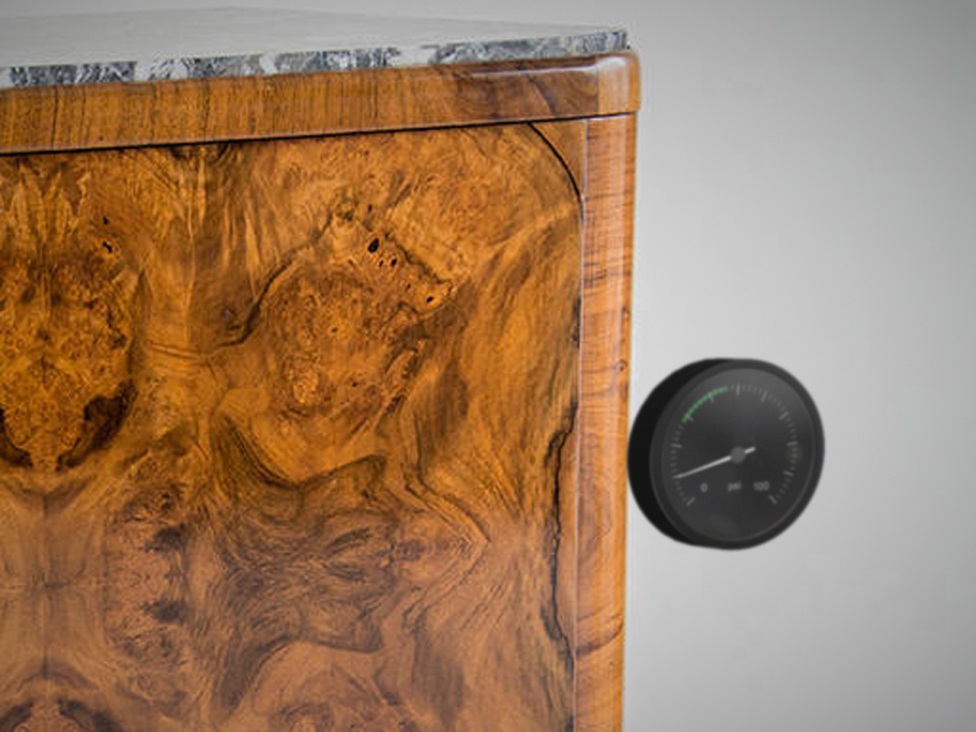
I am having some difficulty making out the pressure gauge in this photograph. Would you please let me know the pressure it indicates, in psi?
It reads 10 psi
